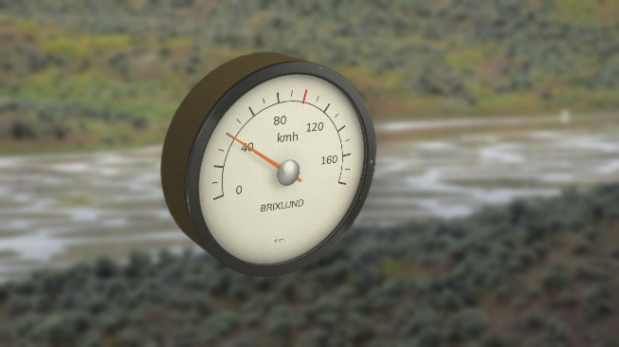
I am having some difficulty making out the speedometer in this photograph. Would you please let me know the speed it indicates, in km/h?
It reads 40 km/h
